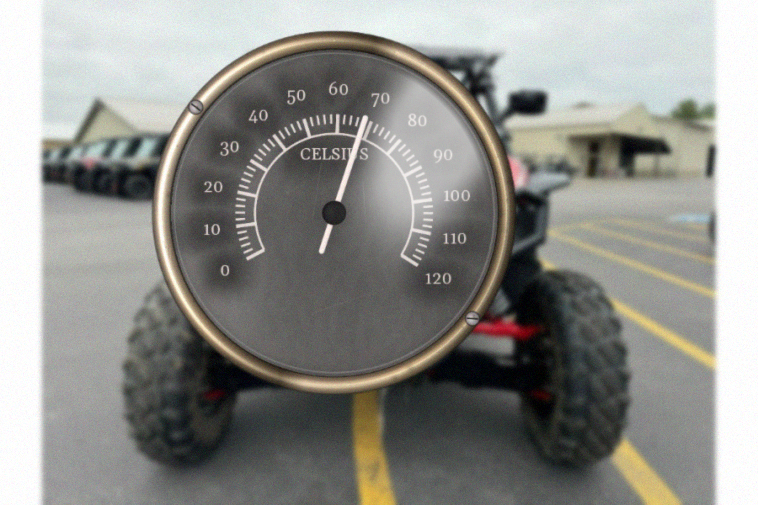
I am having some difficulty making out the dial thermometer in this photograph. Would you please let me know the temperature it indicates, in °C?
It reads 68 °C
